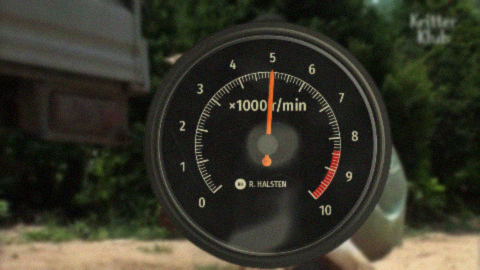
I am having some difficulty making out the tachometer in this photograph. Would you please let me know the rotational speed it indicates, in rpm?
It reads 5000 rpm
